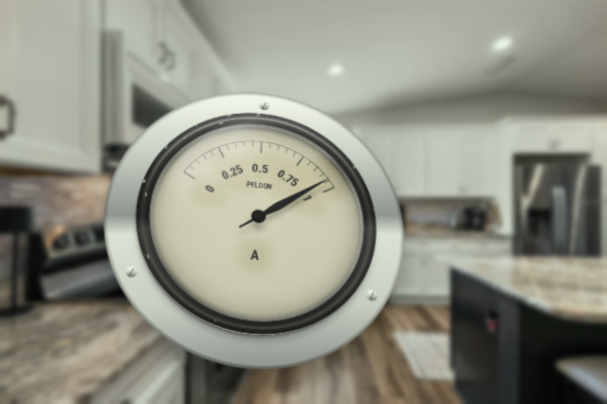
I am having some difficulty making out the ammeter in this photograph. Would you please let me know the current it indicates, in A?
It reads 0.95 A
